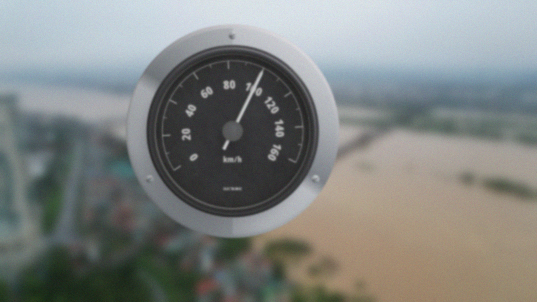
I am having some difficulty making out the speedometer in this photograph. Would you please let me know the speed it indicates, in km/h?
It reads 100 km/h
